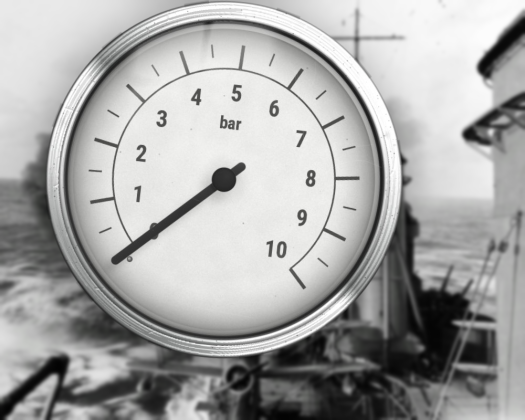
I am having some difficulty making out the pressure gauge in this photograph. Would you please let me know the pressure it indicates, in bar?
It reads 0 bar
